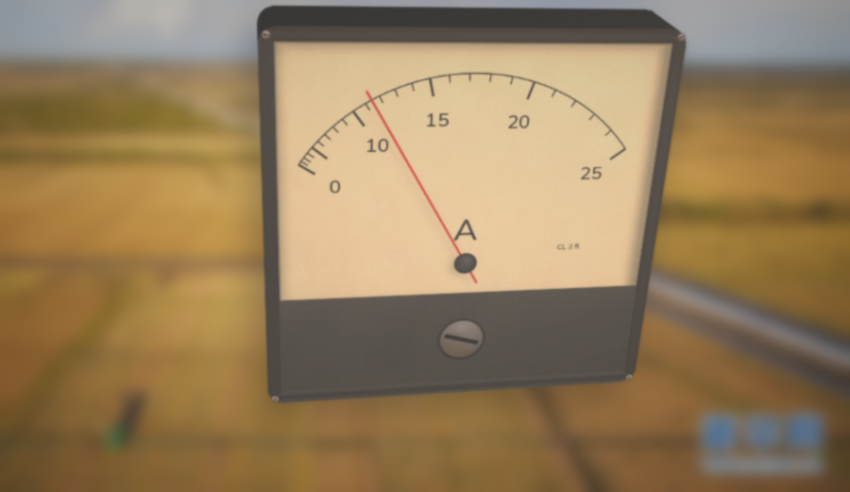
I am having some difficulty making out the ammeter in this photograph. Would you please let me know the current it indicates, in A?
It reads 11.5 A
